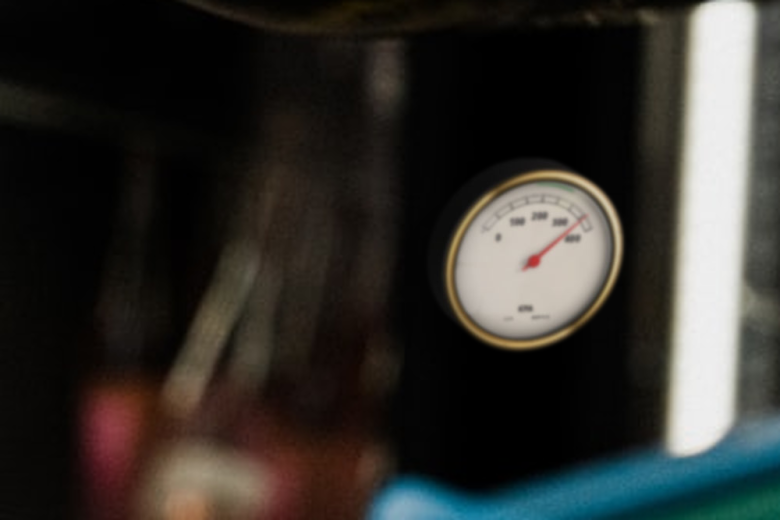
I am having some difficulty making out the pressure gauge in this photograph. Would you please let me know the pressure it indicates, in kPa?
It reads 350 kPa
